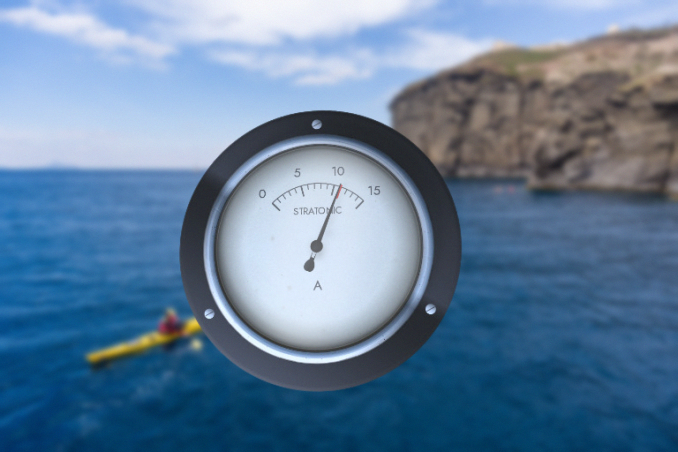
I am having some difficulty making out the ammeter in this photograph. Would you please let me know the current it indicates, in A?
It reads 11 A
